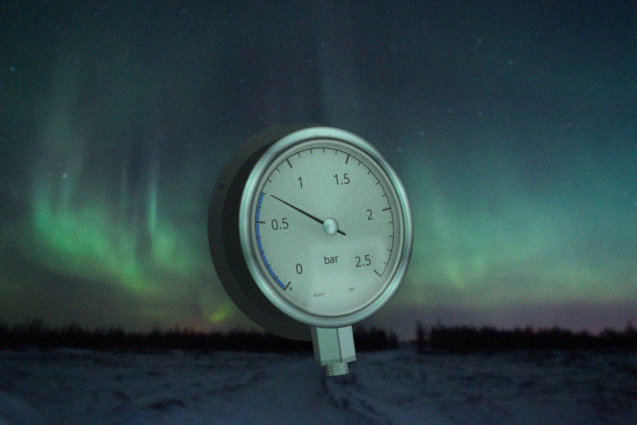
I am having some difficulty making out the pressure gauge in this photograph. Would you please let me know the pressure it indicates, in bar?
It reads 0.7 bar
